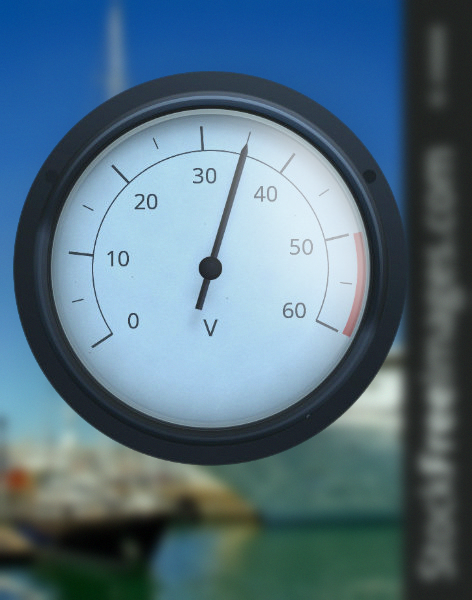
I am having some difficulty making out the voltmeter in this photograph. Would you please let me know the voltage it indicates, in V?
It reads 35 V
